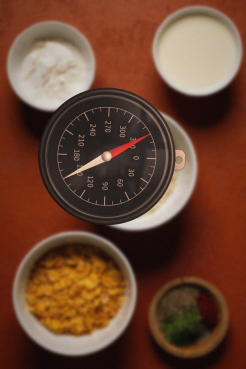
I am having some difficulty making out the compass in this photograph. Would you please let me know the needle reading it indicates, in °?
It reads 330 °
